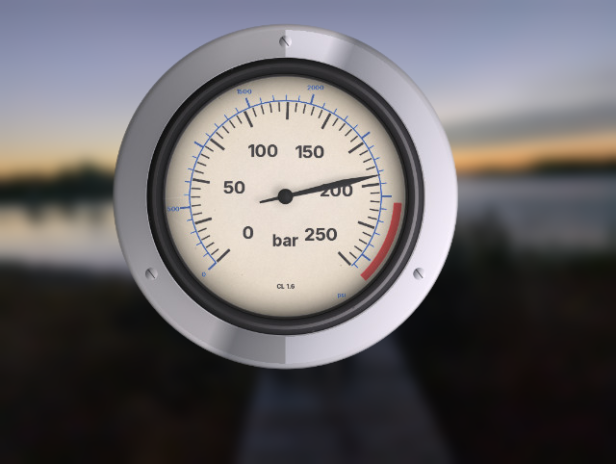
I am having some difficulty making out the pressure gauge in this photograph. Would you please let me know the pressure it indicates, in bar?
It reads 195 bar
